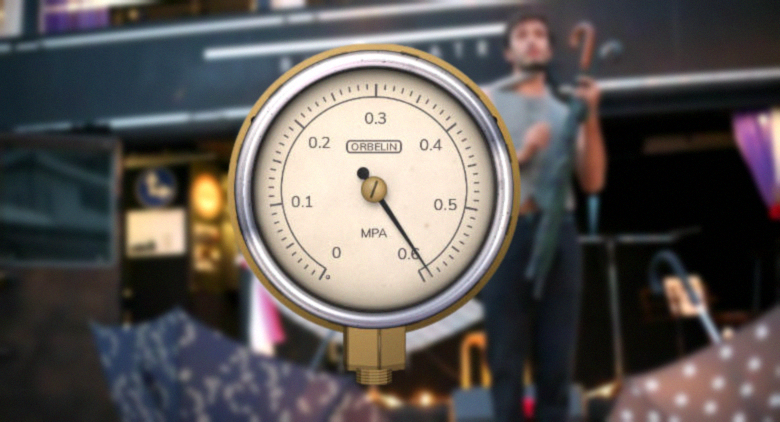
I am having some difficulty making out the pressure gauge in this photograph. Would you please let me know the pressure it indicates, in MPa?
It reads 0.59 MPa
